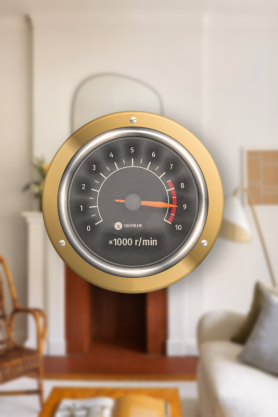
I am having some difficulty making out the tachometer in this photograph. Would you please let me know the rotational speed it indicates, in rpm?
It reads 9000 rpm
